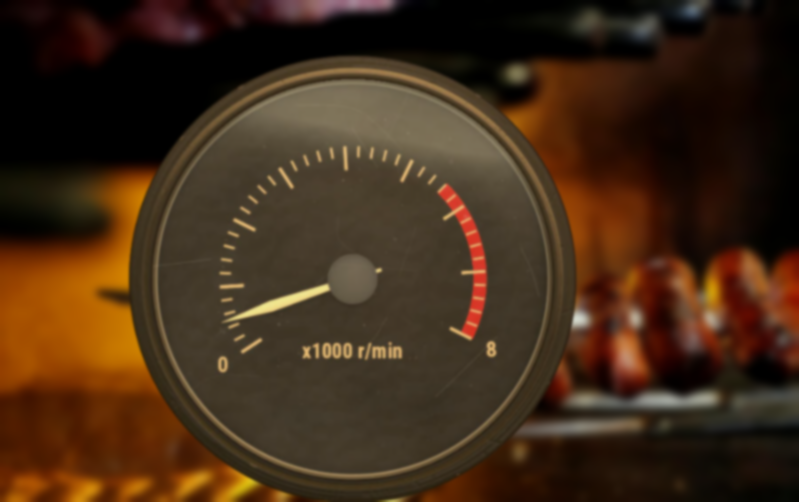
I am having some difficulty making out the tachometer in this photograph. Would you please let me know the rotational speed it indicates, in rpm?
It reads 500 rpm
